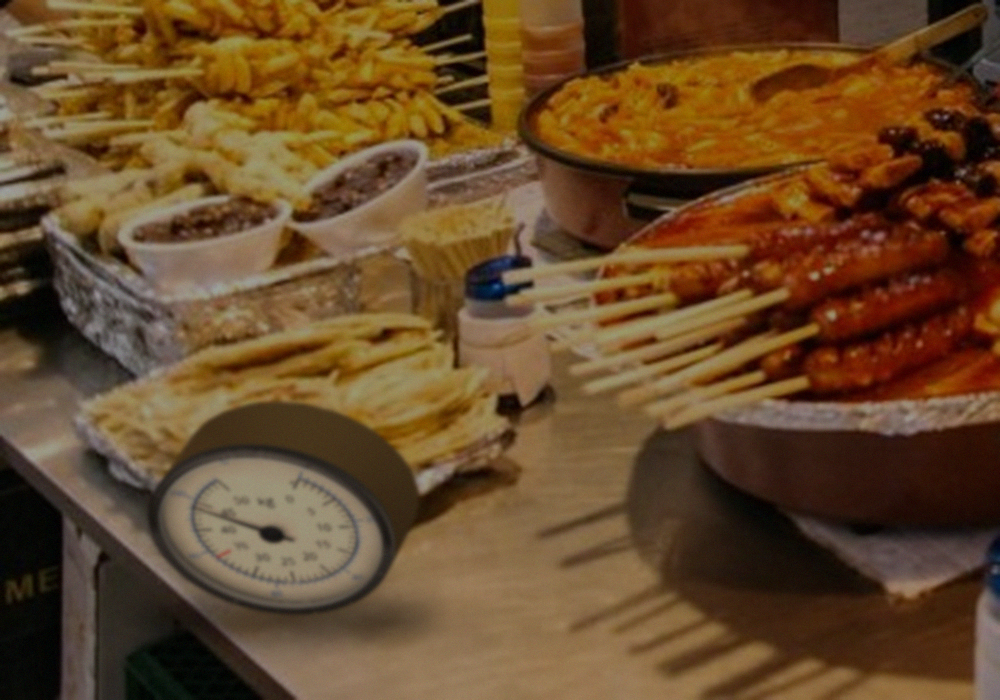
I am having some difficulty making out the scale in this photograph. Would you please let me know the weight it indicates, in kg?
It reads 45 kg
